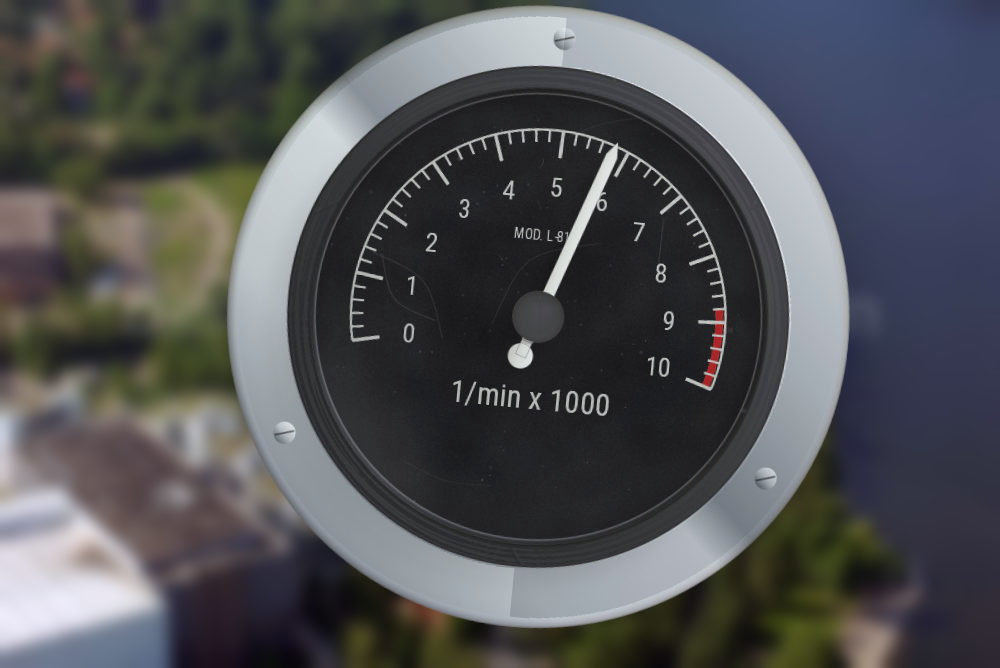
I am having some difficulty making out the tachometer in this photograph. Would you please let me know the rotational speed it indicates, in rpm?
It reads 5800 rpm
